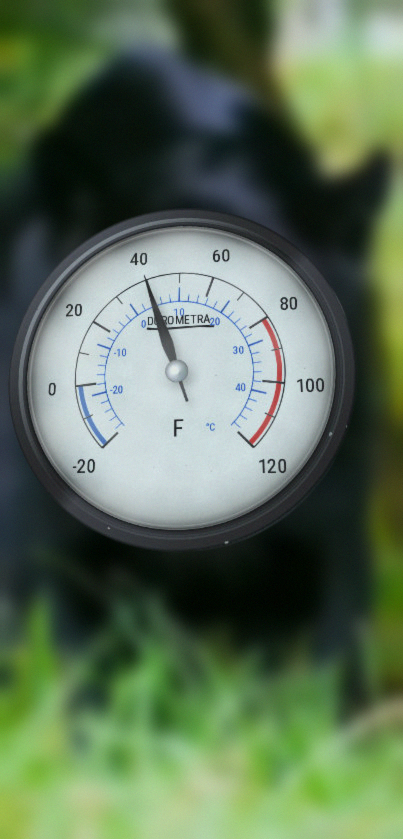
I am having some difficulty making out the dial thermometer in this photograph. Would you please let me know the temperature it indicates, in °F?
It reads 40 °F
